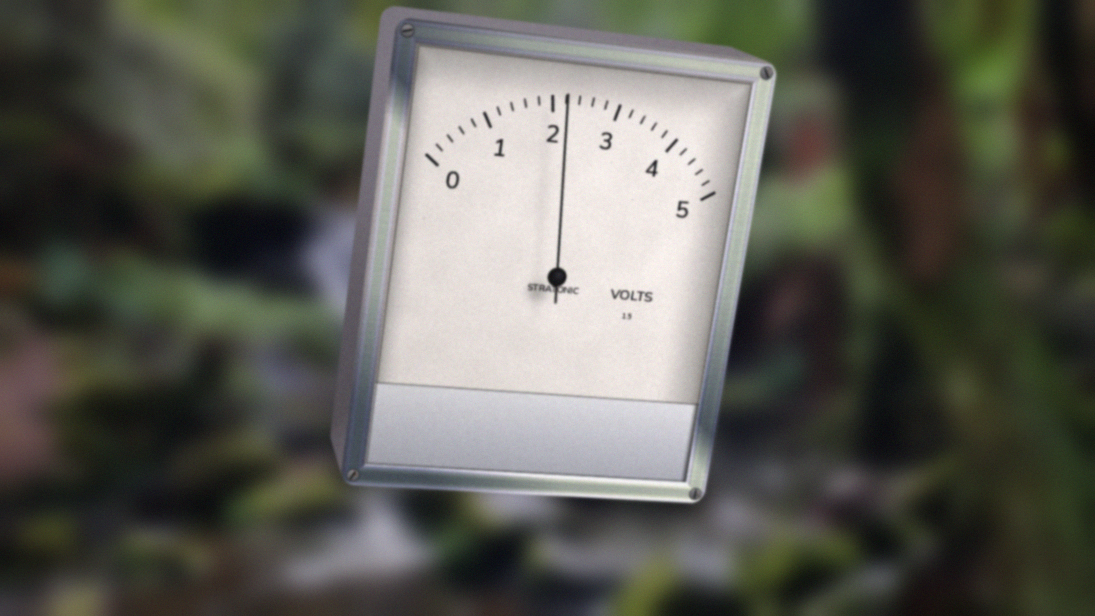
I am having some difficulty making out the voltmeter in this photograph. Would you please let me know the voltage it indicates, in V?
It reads 2.2 V
